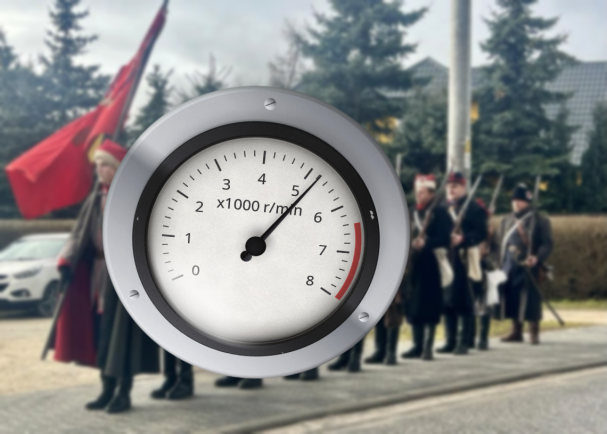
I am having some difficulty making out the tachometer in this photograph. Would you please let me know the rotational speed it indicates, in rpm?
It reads 5200 rpm
